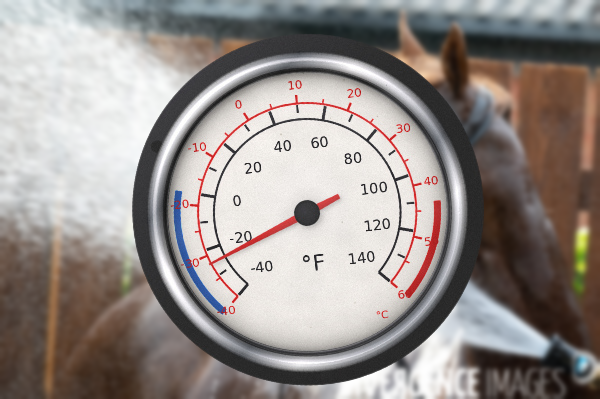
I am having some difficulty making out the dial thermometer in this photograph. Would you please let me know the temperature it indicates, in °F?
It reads -25 °F
